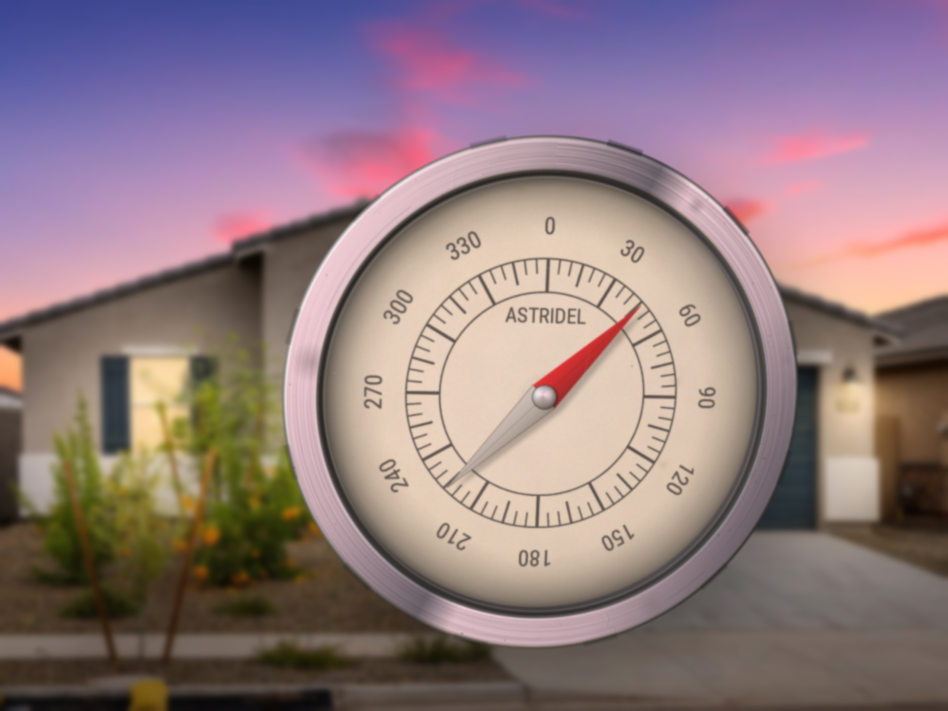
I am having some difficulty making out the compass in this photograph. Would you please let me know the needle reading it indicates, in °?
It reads 45 °
